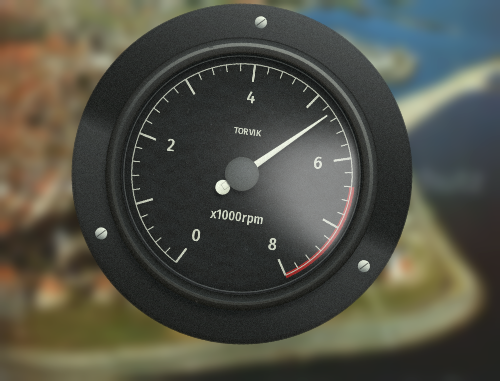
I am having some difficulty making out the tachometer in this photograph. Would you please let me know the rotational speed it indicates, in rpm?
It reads 5300 rpm
